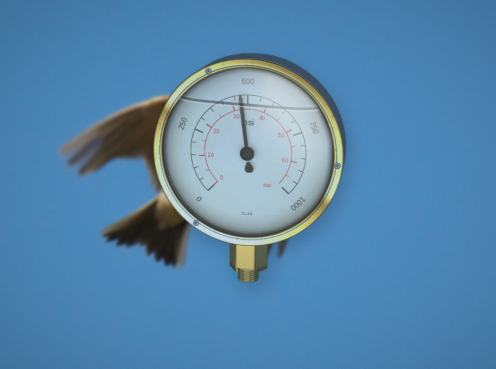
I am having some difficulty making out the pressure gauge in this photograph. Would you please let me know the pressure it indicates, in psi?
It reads 475 psi
